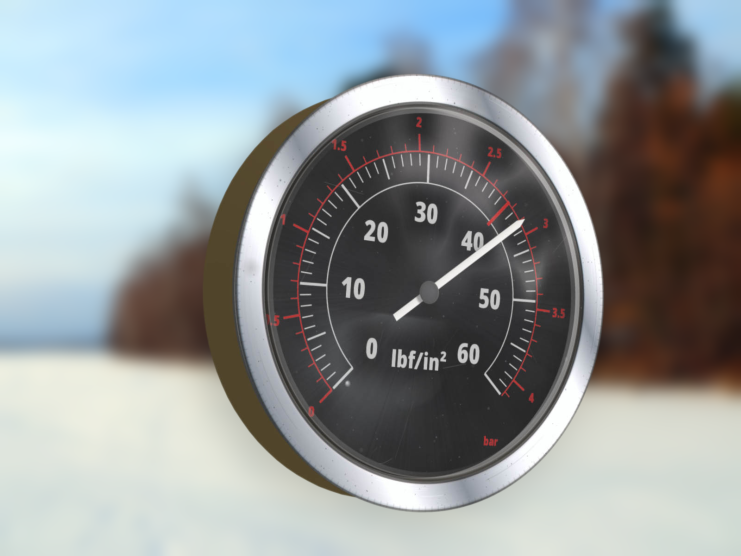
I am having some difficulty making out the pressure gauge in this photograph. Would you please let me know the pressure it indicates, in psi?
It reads 42 psi
